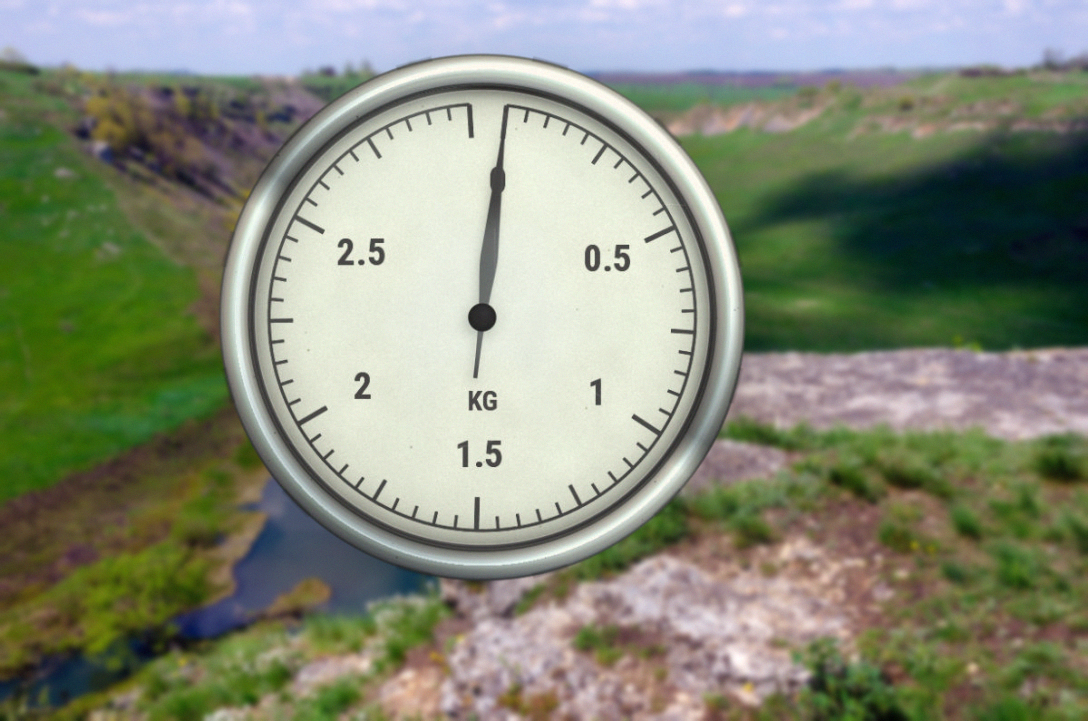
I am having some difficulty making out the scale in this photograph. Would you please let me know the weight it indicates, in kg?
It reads 0 kg
